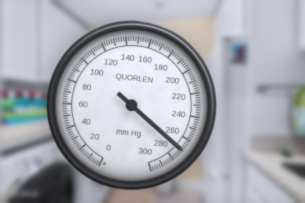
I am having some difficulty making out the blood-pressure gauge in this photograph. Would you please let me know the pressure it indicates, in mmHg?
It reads 270 mmHg
